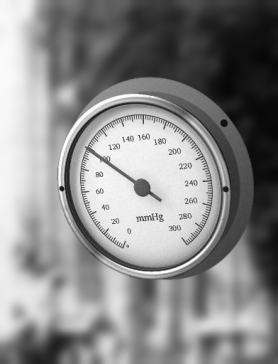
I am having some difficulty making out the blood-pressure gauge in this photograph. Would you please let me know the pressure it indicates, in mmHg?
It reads 100 mmHg
